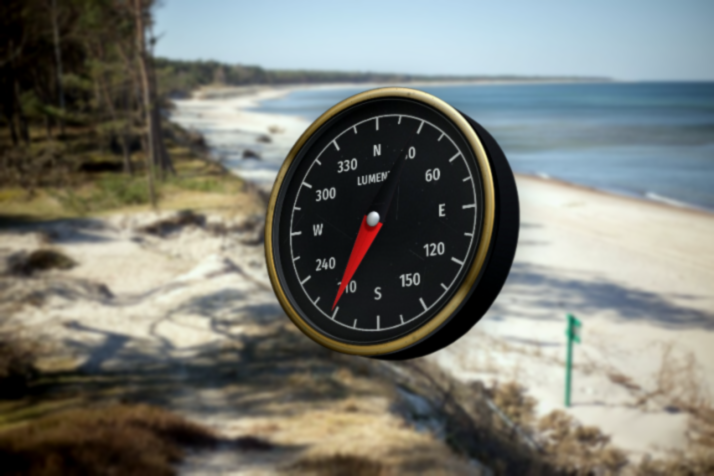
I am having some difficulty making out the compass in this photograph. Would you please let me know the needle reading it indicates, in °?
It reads 210 °
